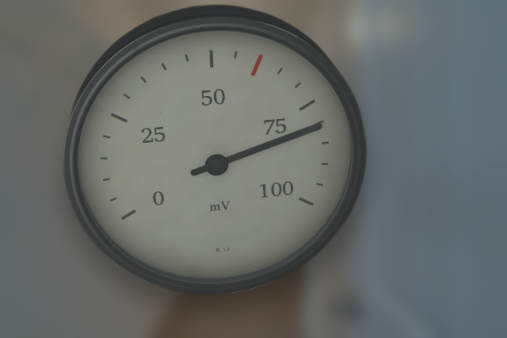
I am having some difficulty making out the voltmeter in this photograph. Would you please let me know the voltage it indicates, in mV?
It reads 80 mV
